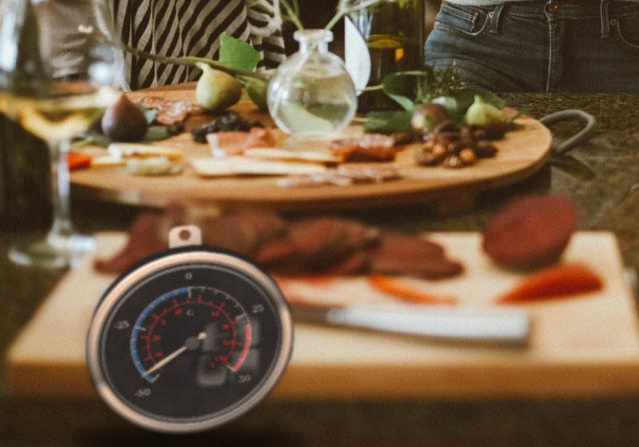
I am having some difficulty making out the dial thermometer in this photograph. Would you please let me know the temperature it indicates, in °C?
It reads -45 °C
